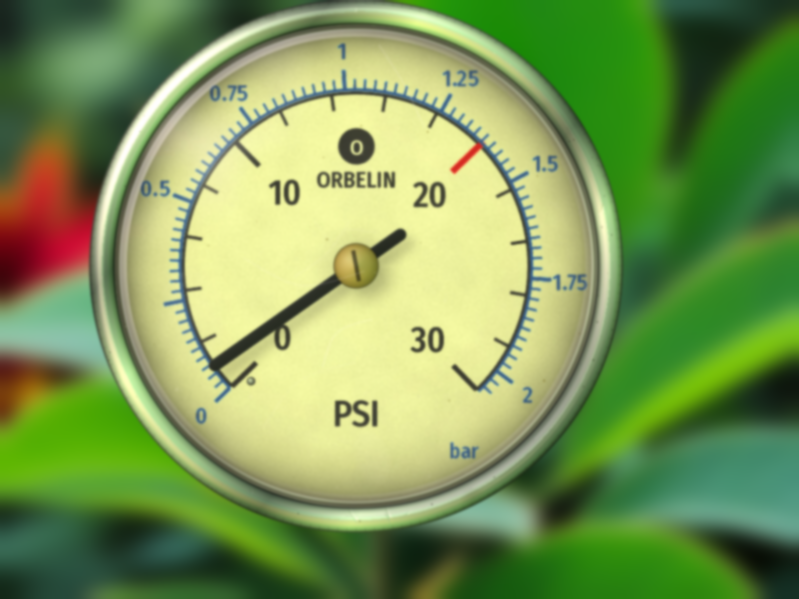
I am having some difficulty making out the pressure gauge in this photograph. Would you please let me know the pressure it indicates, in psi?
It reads 1 psi
